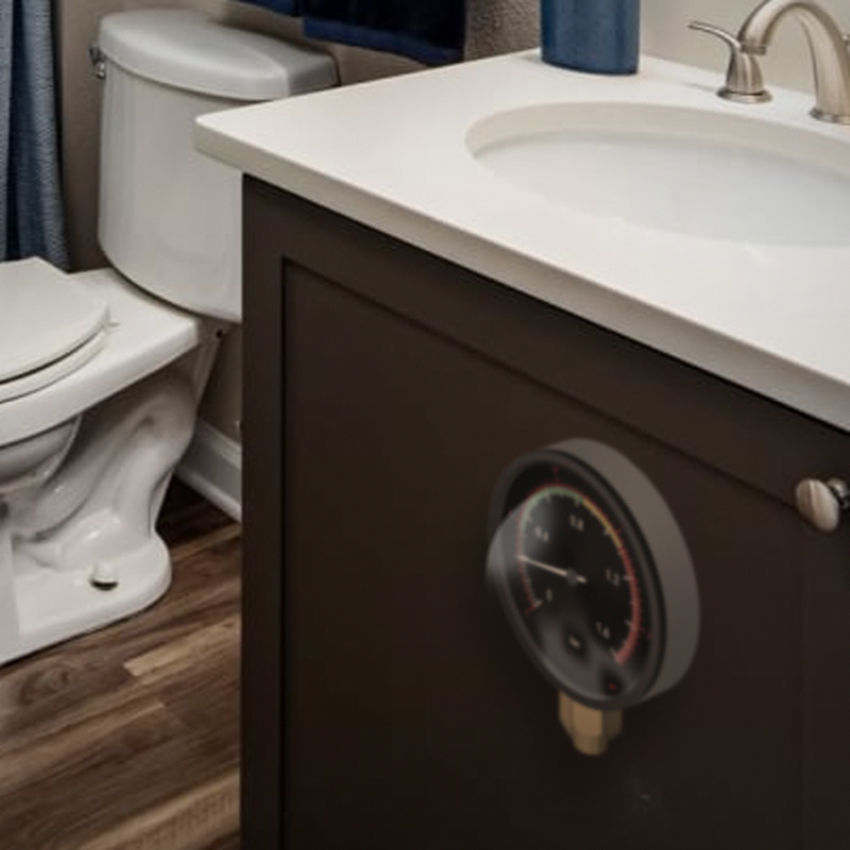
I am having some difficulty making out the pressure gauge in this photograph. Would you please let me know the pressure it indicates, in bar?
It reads 0.2 bar
